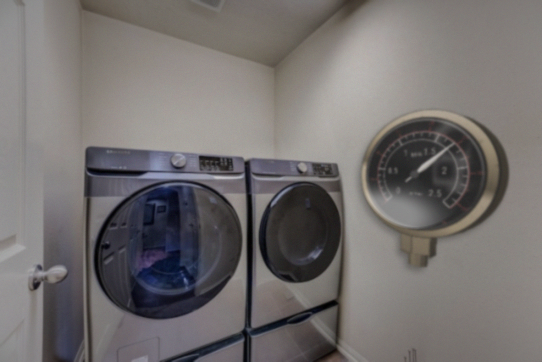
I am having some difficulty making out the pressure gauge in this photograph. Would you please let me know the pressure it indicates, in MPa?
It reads 1.7 MPa
